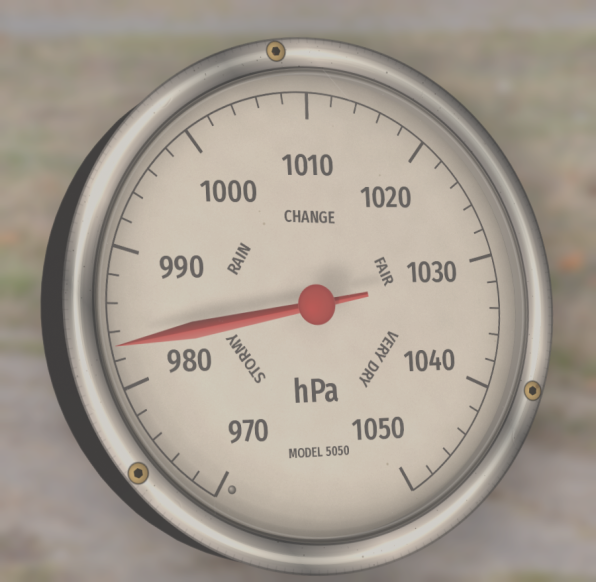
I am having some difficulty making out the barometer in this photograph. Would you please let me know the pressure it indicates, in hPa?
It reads 983 hPa
